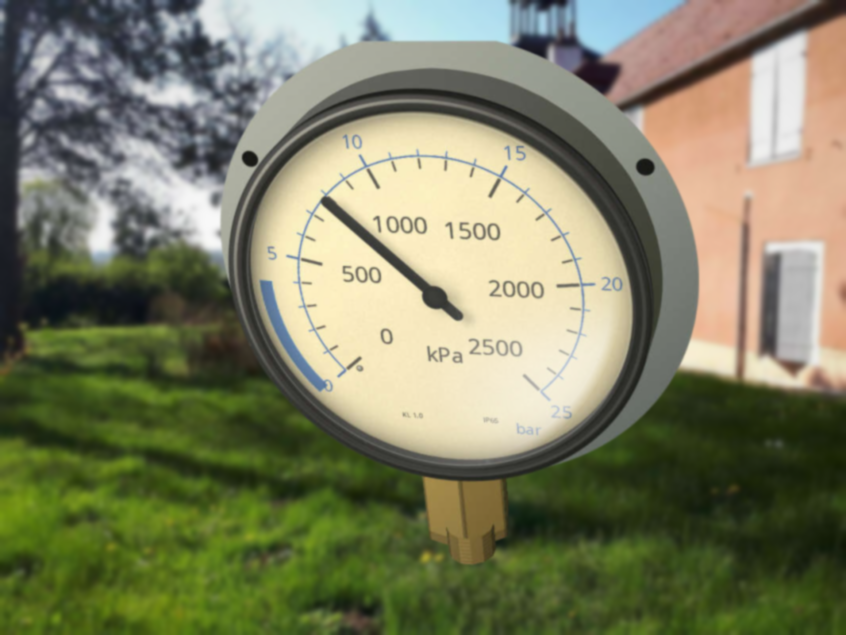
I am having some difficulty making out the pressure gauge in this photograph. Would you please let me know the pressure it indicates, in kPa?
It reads 800 kPa
